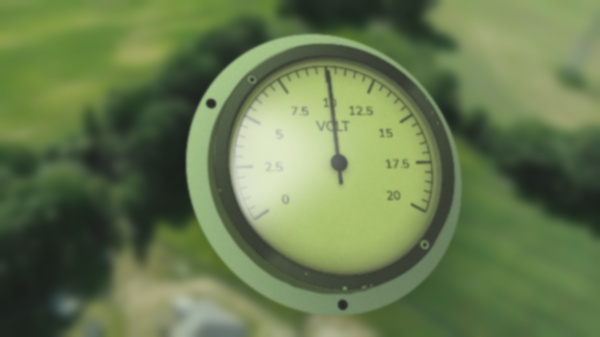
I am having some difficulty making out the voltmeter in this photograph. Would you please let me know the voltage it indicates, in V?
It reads 10 V
